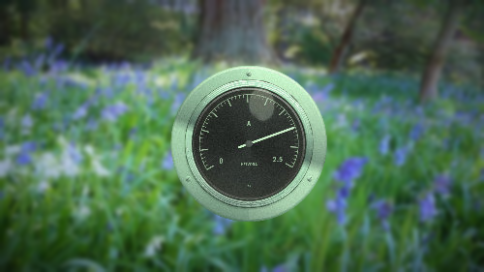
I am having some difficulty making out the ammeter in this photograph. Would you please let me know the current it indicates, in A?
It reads 2 A
